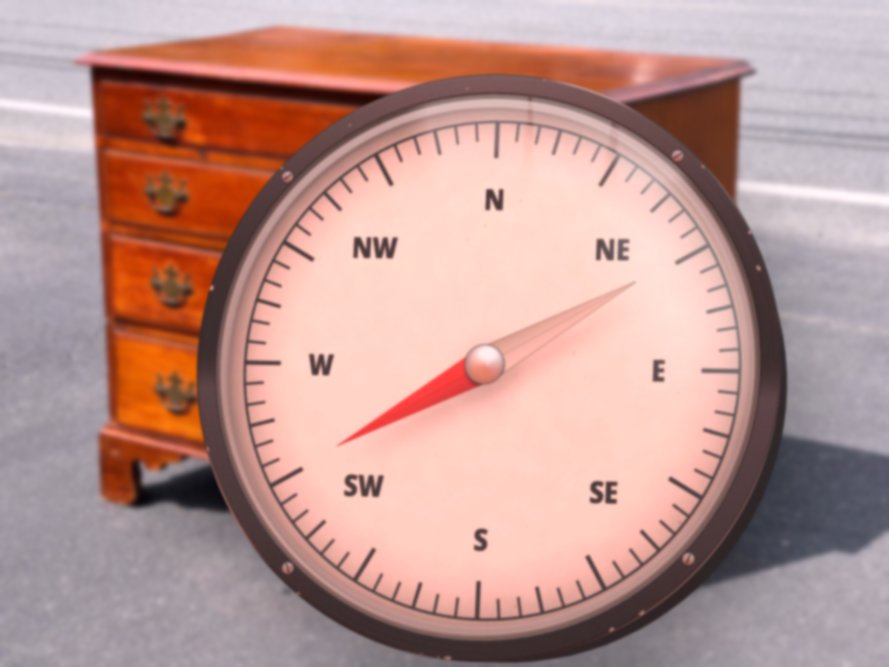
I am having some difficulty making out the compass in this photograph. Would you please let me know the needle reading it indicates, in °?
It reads 240 °
